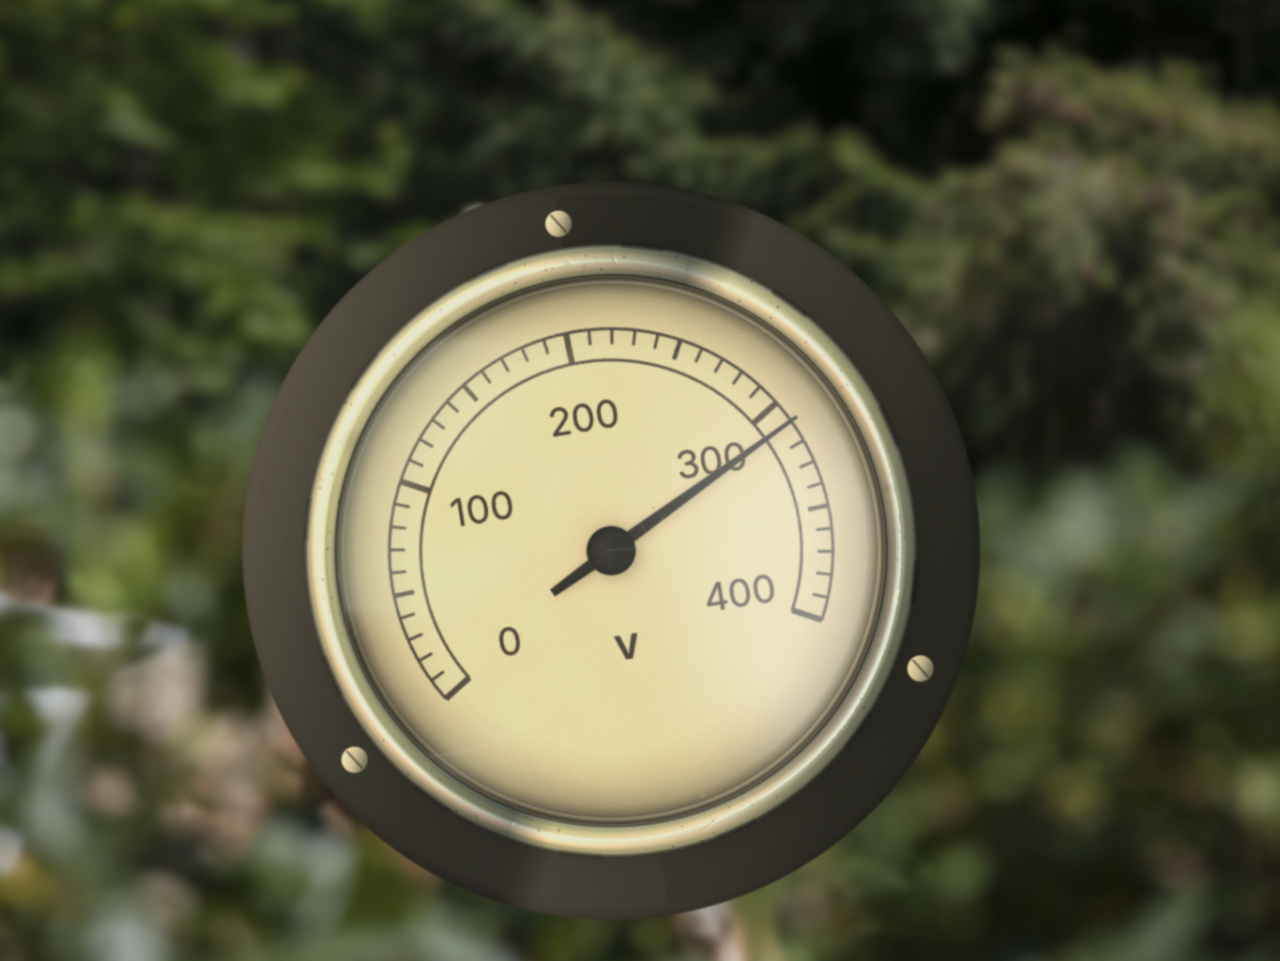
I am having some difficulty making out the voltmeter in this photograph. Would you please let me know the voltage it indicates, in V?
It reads 310 V
